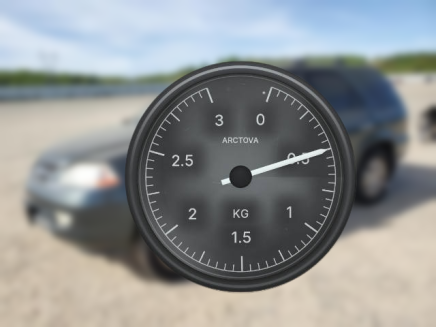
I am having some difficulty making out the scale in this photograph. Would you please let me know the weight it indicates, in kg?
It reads 0.5 kg
